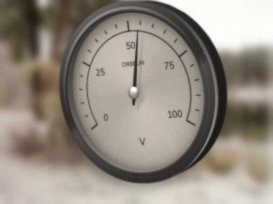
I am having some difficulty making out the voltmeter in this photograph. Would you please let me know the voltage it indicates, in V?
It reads 55 V
